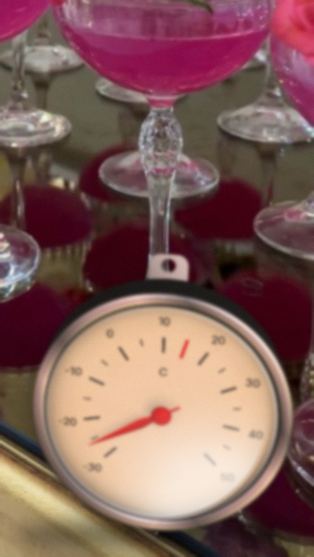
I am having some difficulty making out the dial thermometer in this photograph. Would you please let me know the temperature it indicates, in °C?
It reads -25 °C
